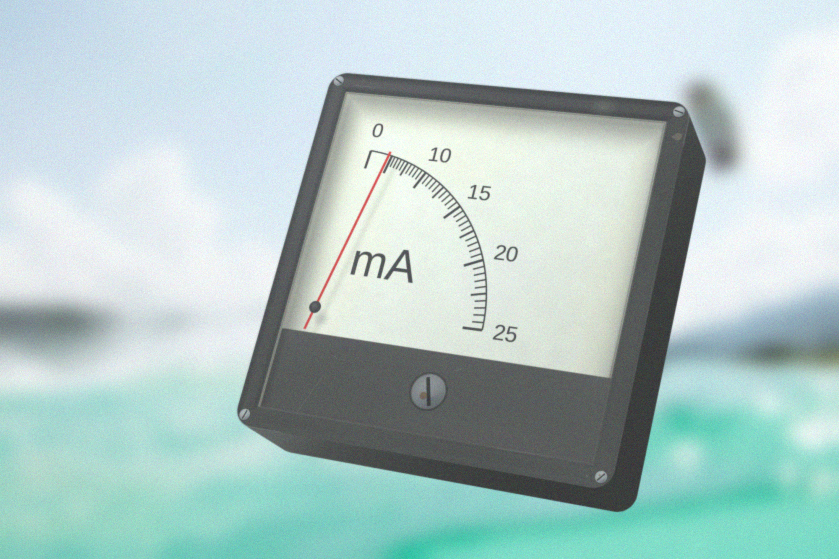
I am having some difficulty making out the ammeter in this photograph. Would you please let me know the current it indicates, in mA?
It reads 5 mA
